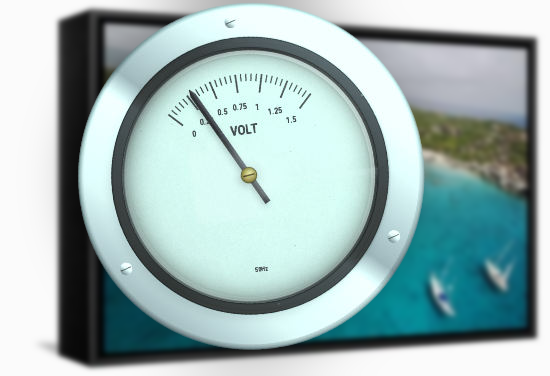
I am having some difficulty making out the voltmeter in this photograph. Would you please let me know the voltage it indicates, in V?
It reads 0.3 V
